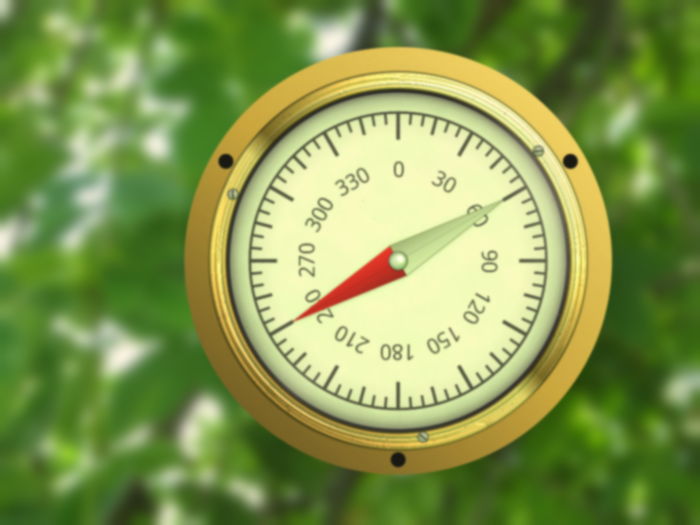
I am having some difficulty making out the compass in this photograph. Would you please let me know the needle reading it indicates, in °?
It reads 240 °
